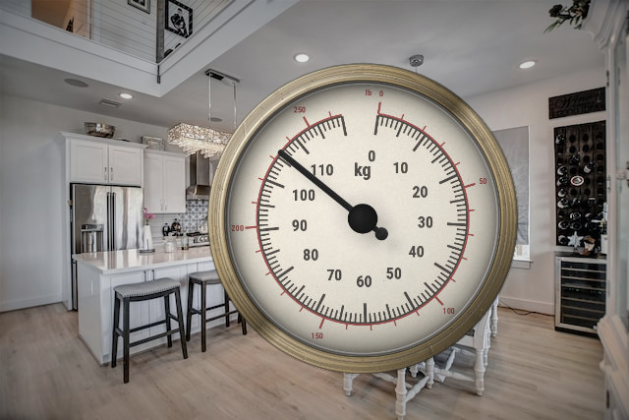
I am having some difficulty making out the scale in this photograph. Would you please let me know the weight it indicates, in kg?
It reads 106 kg
